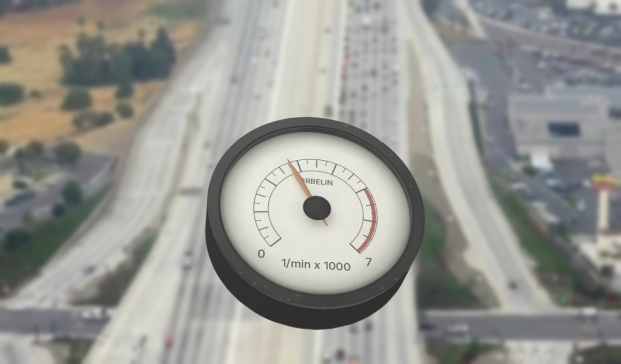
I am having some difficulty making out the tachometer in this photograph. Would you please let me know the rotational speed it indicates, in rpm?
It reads 2750 rpm
